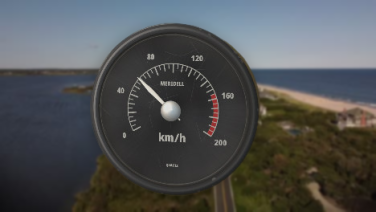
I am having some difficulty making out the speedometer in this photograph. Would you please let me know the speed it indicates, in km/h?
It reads 60 km/h
